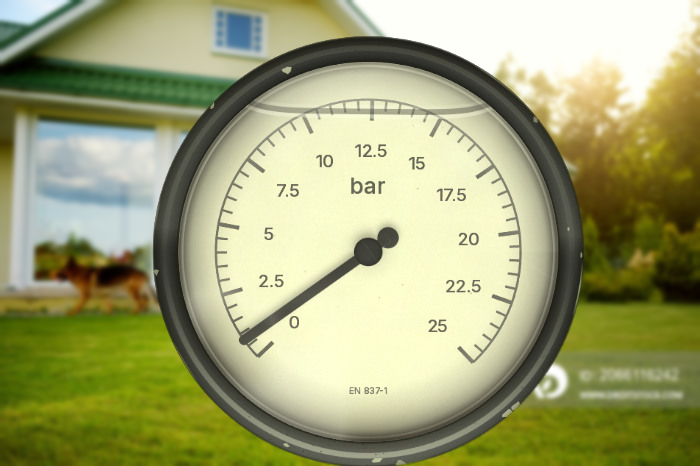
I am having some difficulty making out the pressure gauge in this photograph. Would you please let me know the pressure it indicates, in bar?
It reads 0.75 bar
